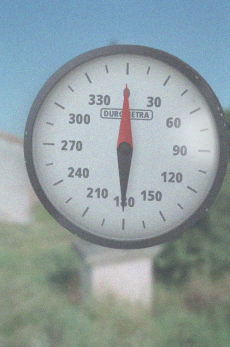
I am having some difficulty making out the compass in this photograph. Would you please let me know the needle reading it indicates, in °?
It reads 0 °
